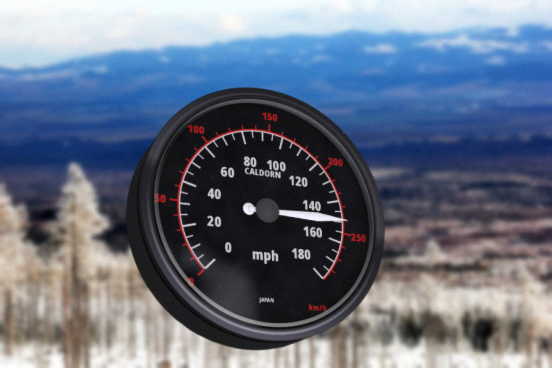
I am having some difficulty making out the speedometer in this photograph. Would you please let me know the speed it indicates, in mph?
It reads 150 mph
